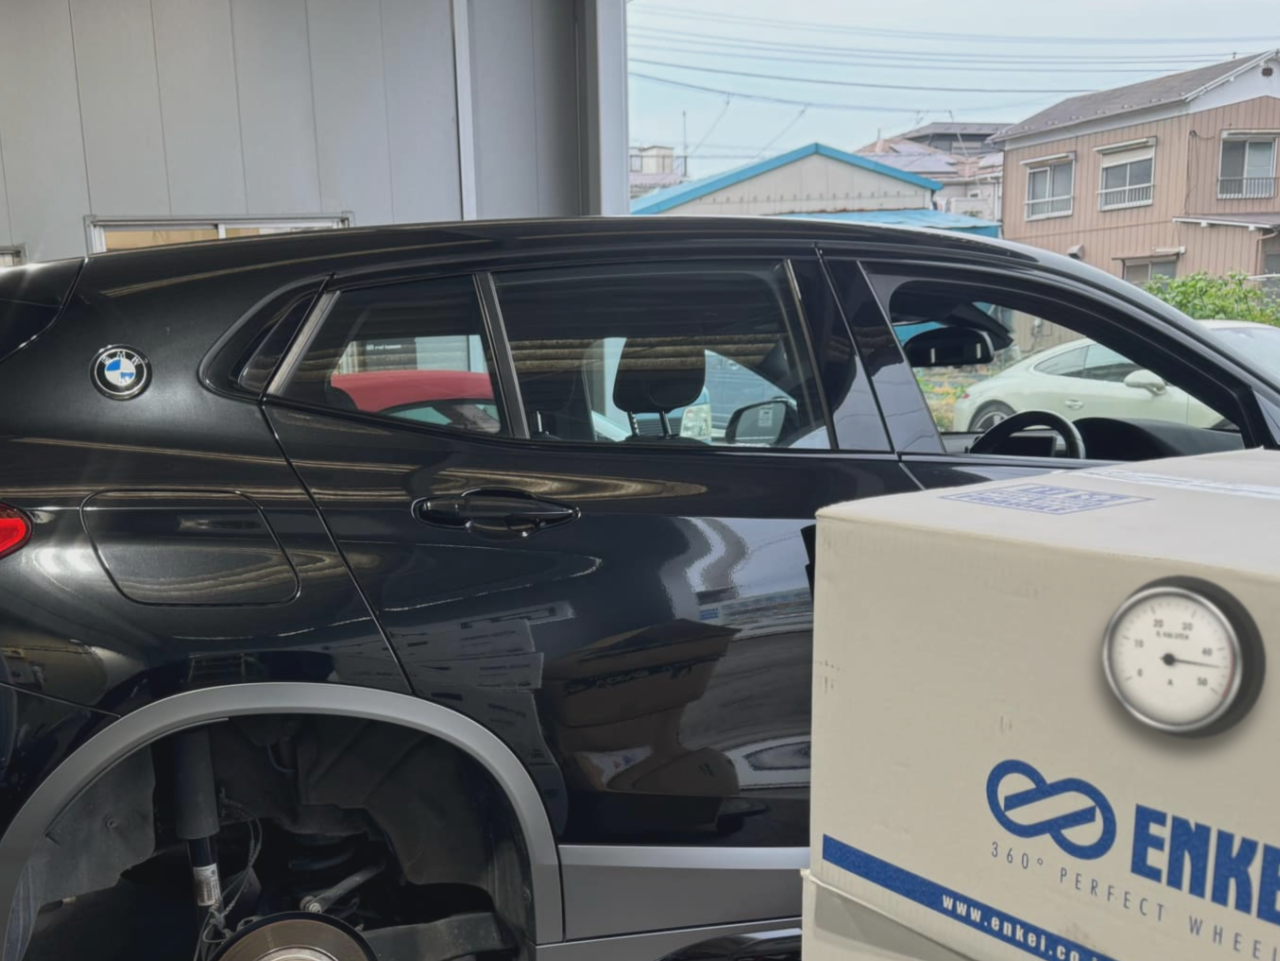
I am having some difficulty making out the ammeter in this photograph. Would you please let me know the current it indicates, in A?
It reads 44 A
